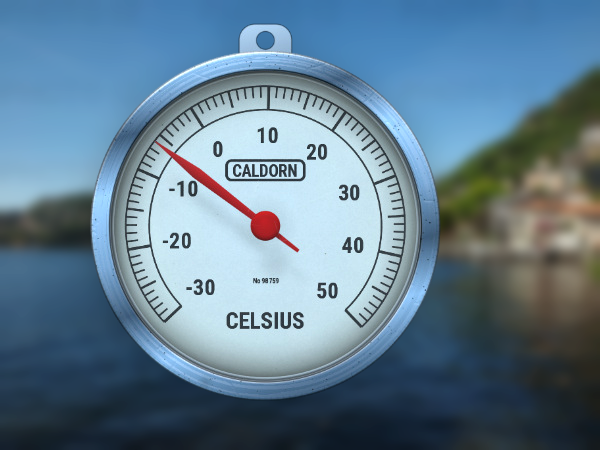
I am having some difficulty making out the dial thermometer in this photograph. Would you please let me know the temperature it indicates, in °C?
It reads -6 °C
